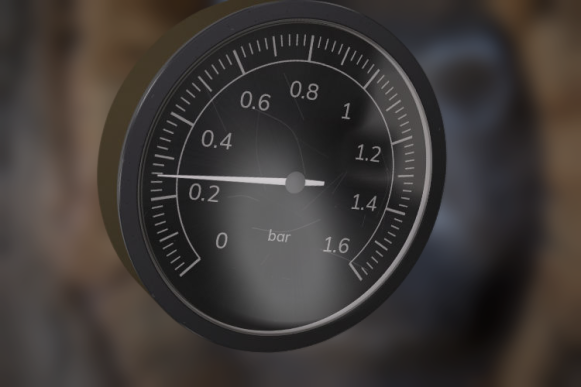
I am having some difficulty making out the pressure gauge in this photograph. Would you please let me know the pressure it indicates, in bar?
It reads 0.26 bar
